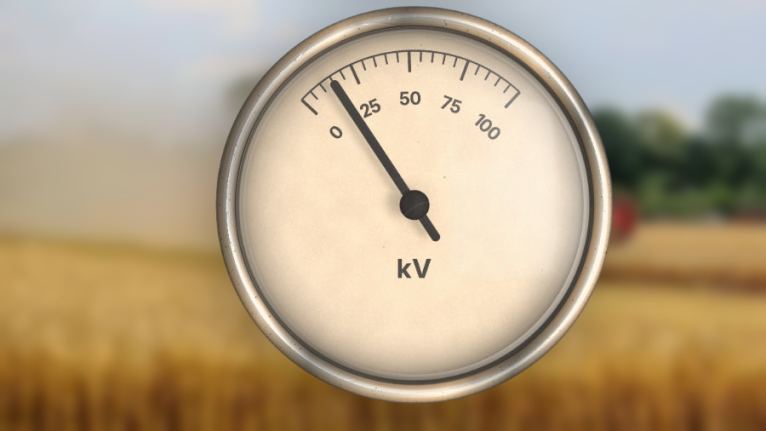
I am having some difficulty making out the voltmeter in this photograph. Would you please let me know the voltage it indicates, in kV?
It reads 15 kV
